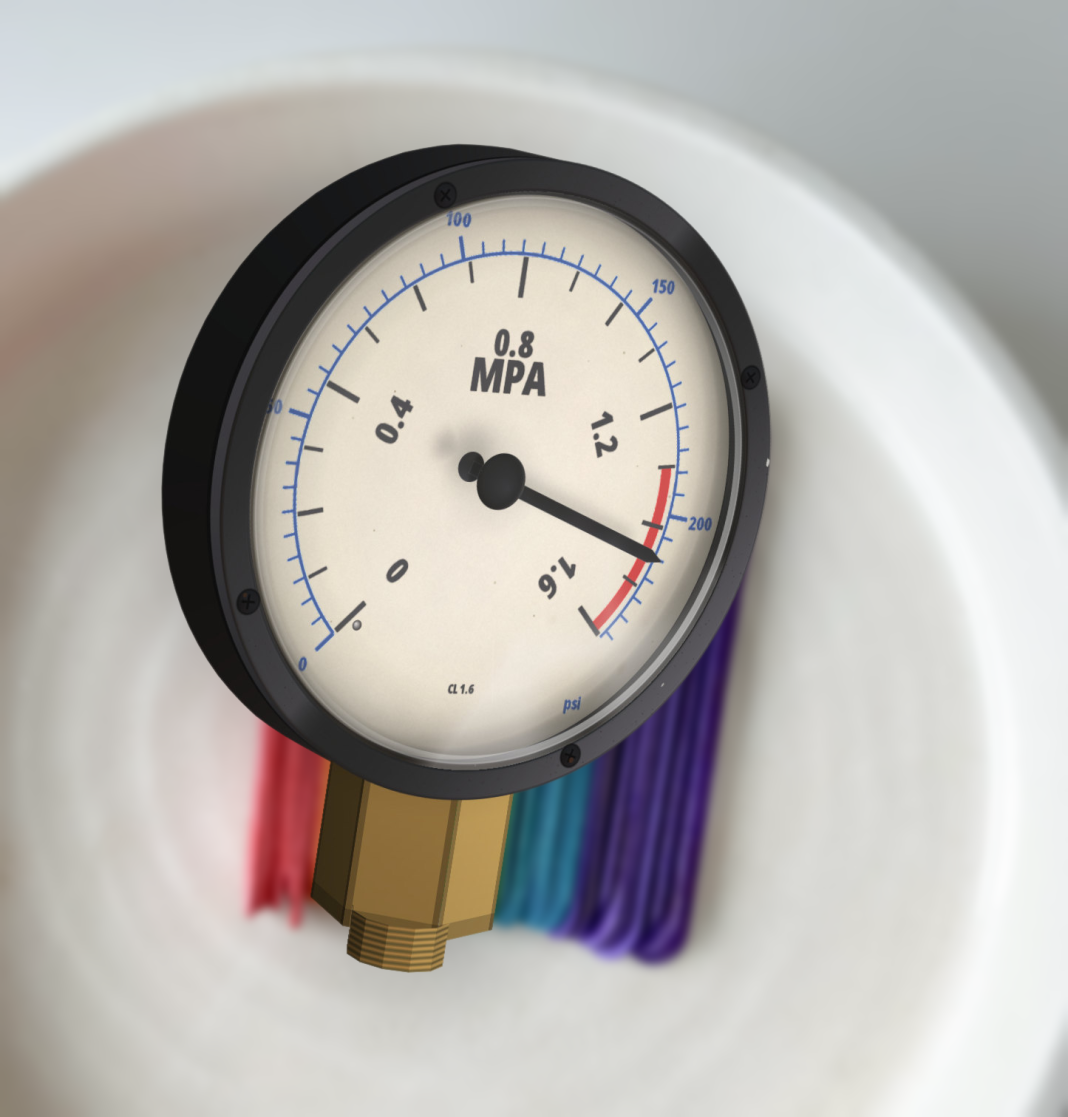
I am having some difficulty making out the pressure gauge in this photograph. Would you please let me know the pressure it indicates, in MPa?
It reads 1.45 MPa
